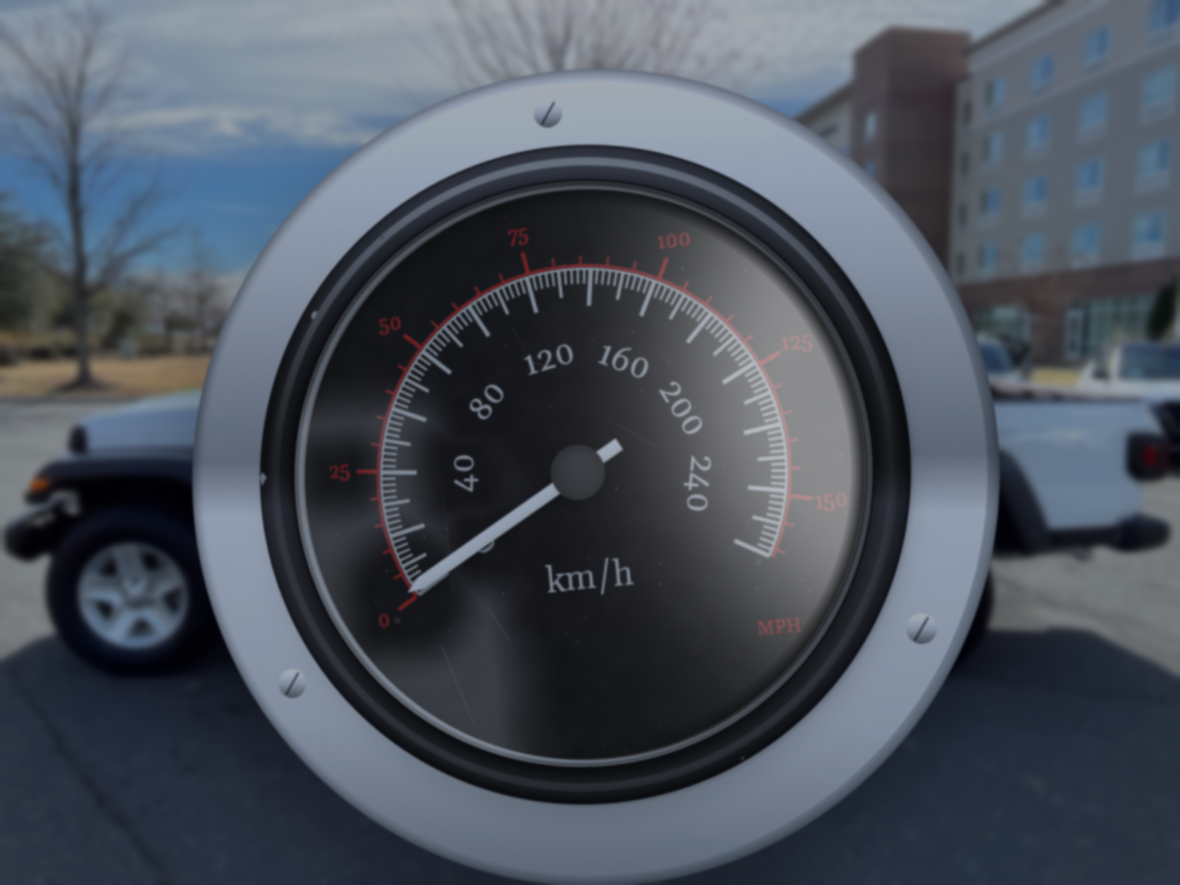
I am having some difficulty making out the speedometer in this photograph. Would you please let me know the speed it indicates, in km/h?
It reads 2 km/h
